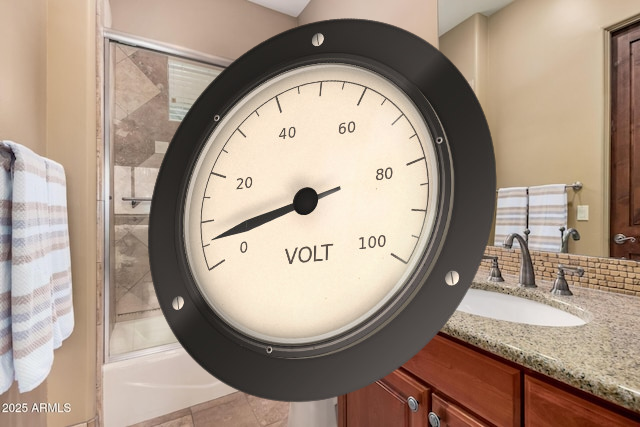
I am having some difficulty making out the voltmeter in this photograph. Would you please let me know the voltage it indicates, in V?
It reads 5 V
